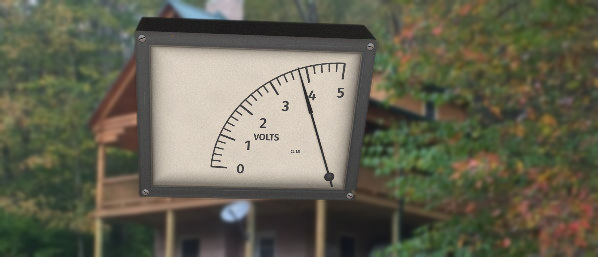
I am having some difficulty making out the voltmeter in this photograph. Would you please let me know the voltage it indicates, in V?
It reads 3.8 V
